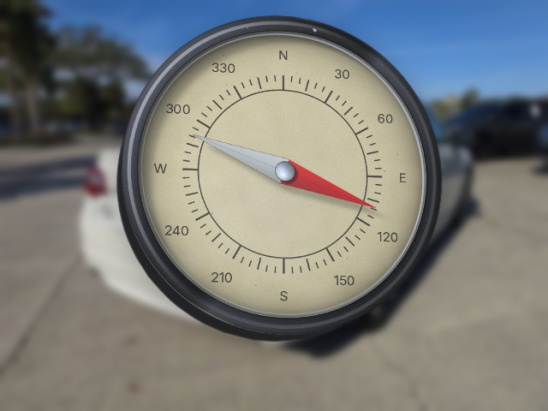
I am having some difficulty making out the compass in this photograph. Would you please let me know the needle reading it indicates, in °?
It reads 110 °
